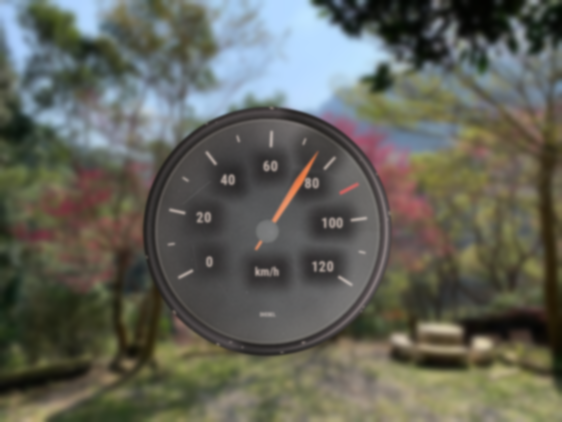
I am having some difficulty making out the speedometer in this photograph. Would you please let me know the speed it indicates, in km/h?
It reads 75 km/h
